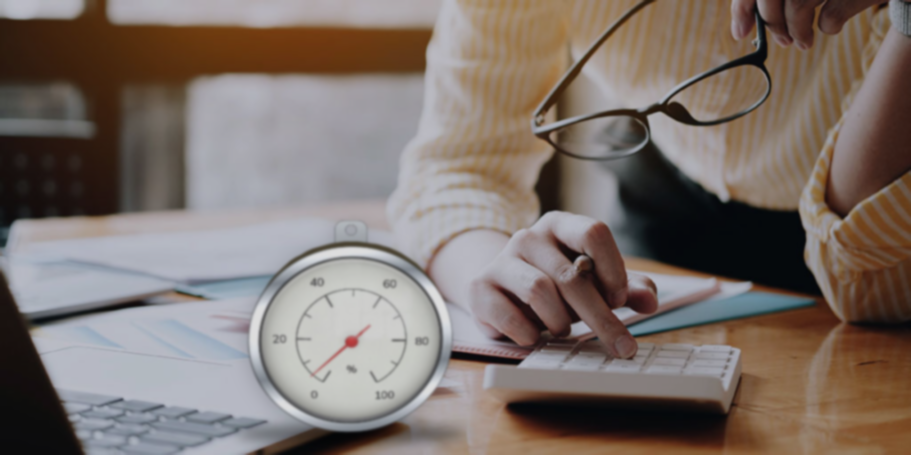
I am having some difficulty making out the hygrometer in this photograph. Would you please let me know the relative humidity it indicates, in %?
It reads 5 %
